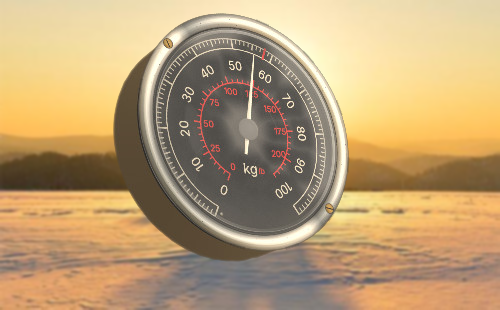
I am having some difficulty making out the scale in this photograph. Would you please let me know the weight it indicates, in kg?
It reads 55 kg
